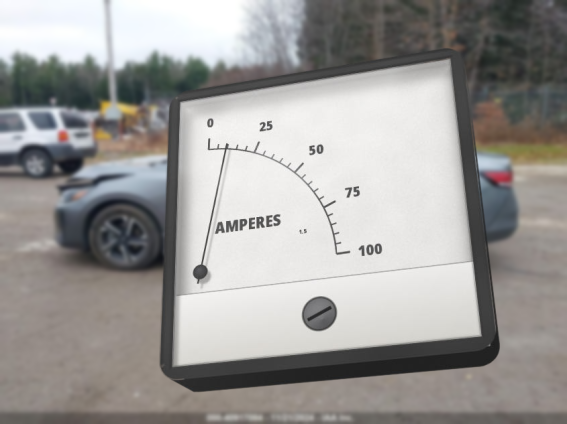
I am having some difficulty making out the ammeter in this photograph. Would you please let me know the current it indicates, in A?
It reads 10 A
